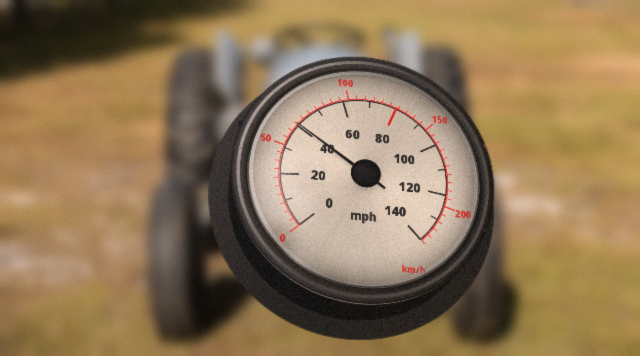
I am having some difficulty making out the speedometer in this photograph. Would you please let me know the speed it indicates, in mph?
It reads 40 mph
